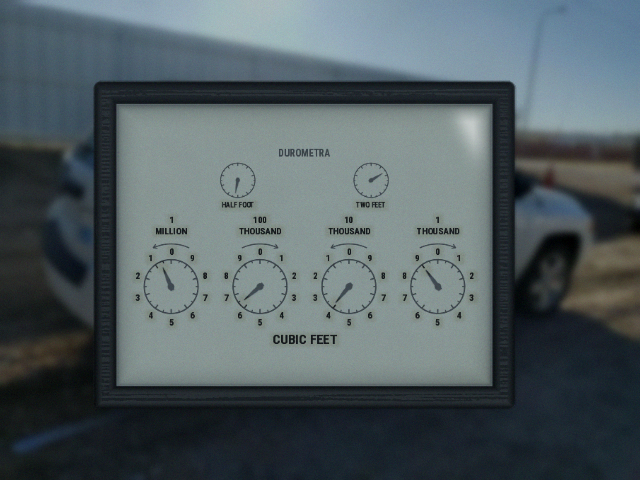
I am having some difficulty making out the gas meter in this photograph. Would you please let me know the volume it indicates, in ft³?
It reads 63900 ft³
